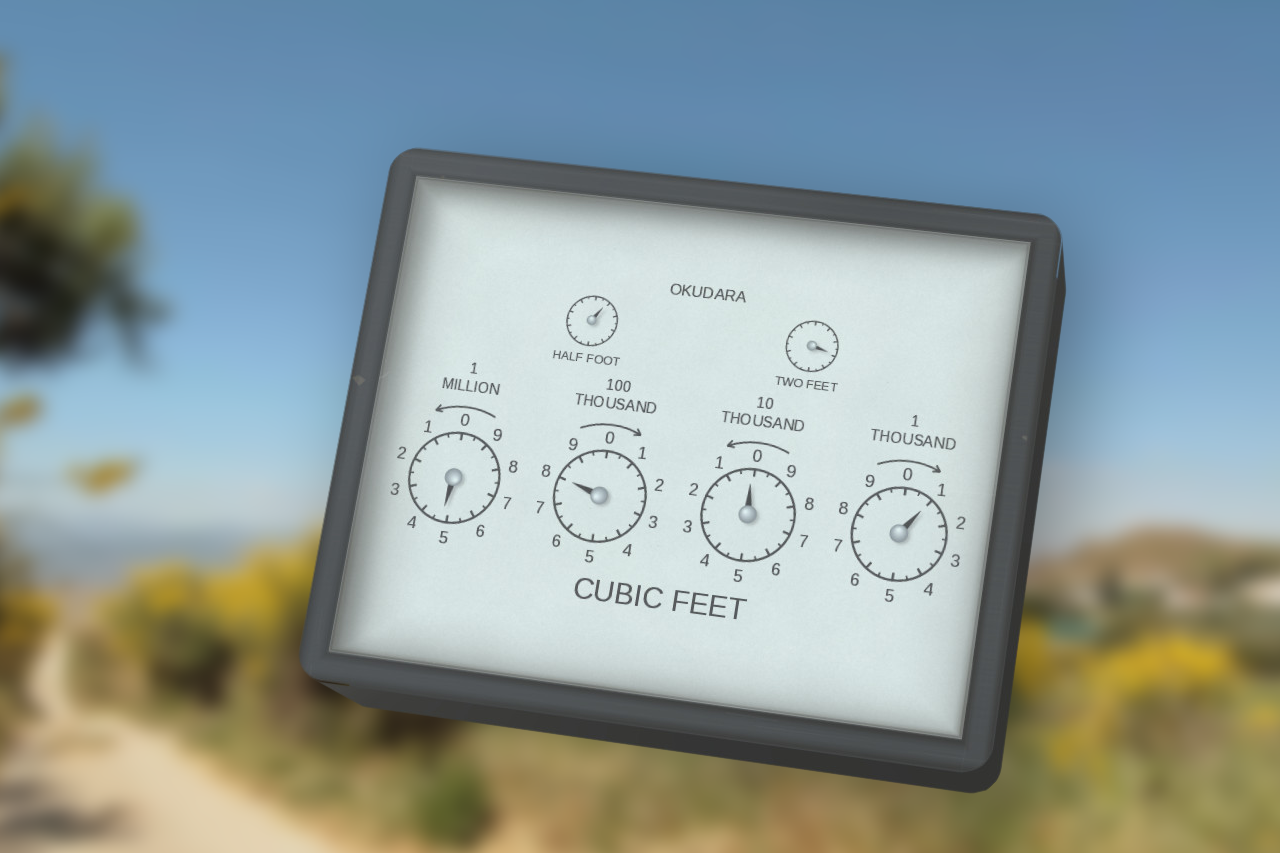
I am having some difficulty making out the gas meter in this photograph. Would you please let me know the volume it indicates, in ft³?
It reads 480100 ft³
